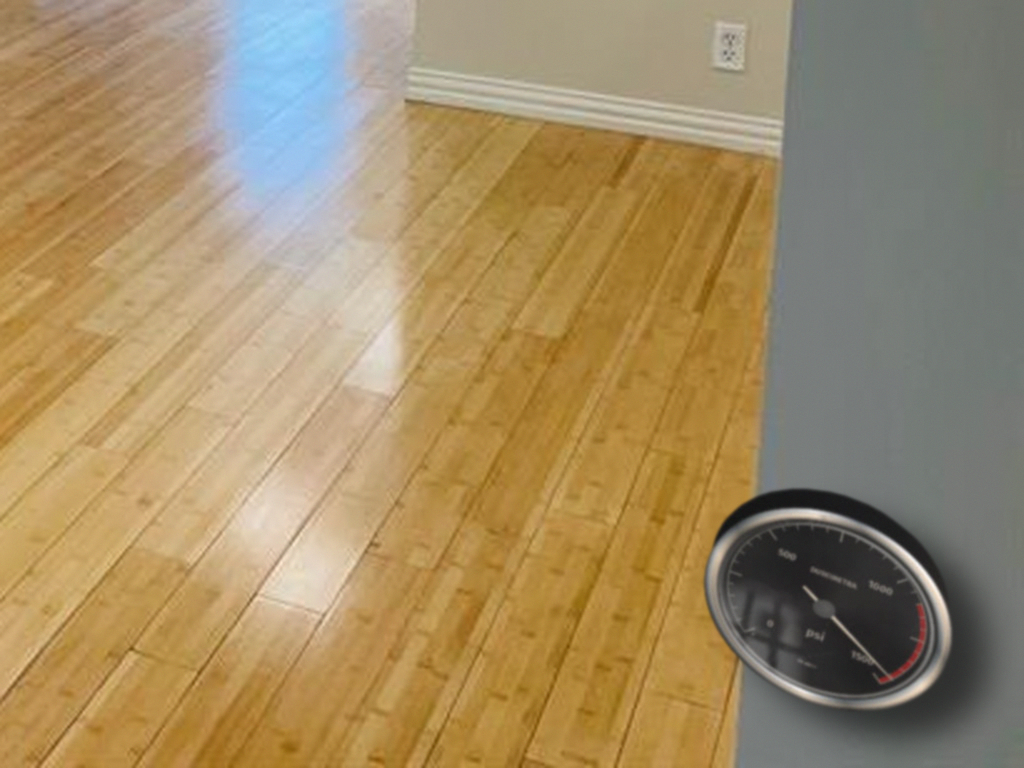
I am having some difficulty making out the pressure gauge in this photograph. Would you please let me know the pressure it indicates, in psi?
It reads 1450 psi
